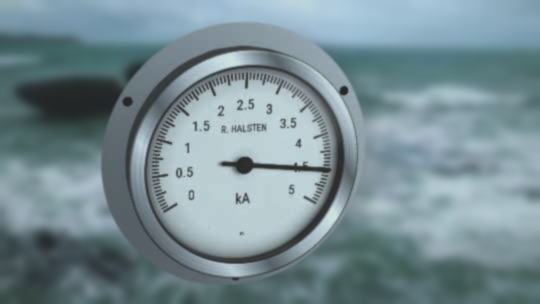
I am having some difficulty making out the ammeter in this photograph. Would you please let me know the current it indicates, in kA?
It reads 4.5 kA
